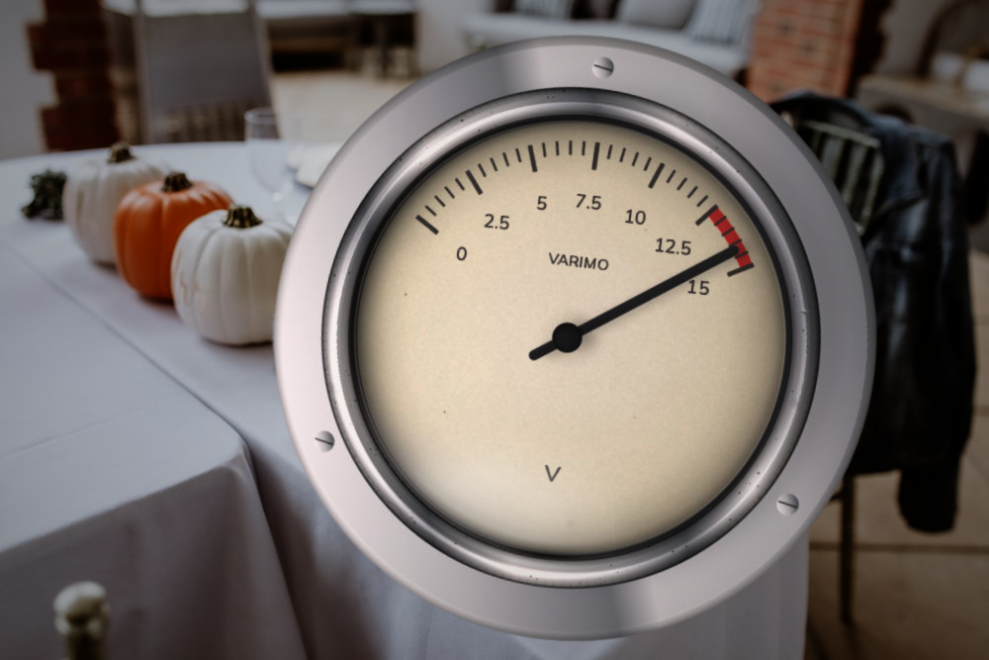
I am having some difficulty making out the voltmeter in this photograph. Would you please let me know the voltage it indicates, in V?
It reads 14.25 V
